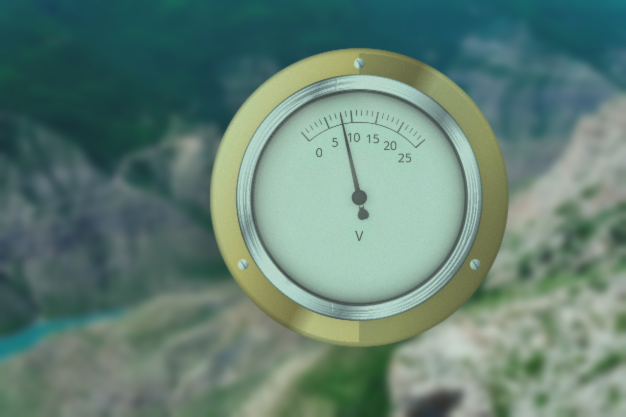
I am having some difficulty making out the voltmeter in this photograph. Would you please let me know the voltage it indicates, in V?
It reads 8 V
